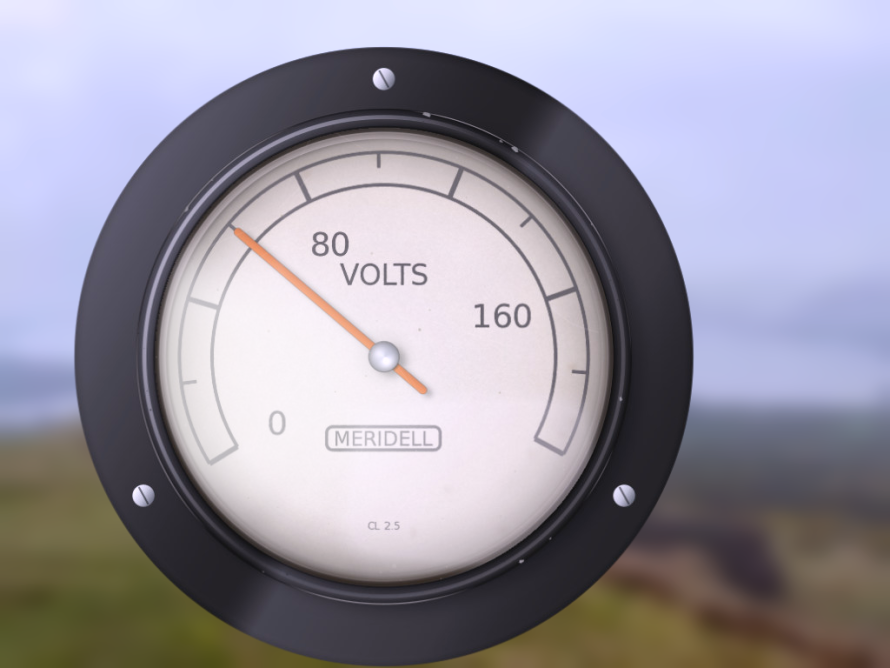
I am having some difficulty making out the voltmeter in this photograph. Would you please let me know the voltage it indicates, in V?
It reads 60 V
